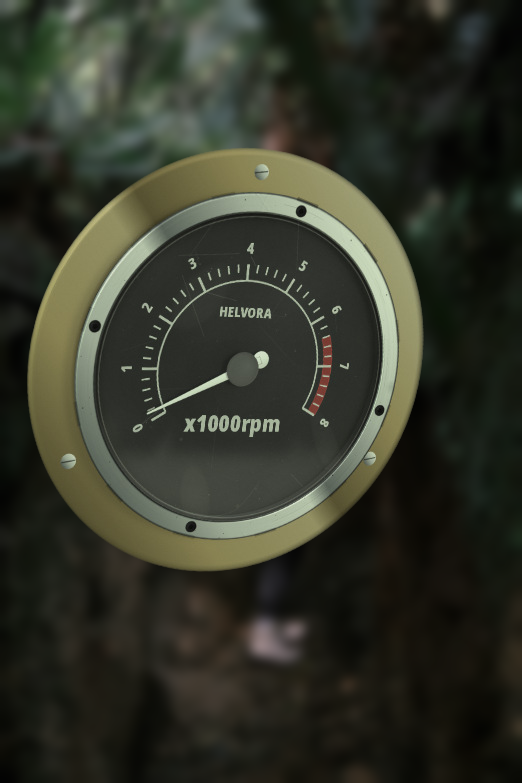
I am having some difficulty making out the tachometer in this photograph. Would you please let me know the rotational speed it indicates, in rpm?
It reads 200 rpm
